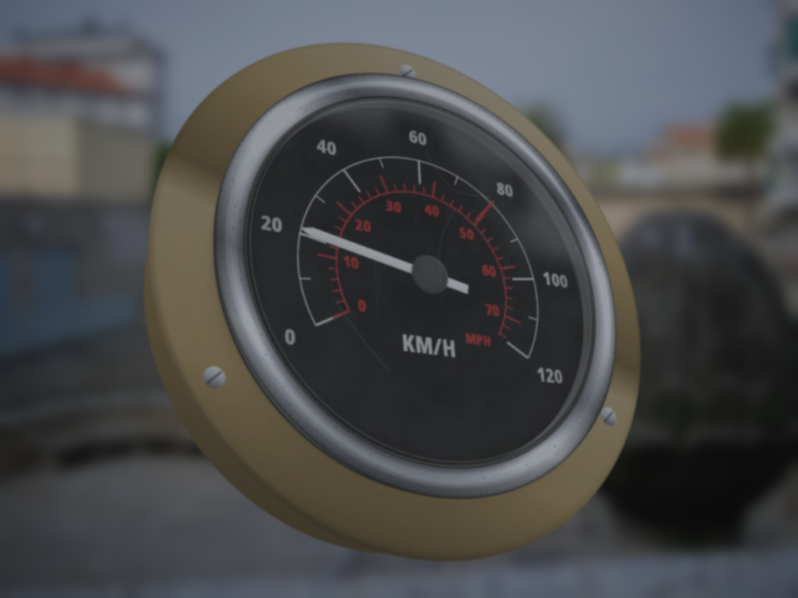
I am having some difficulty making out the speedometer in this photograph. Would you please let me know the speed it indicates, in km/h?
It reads 20 km/h
